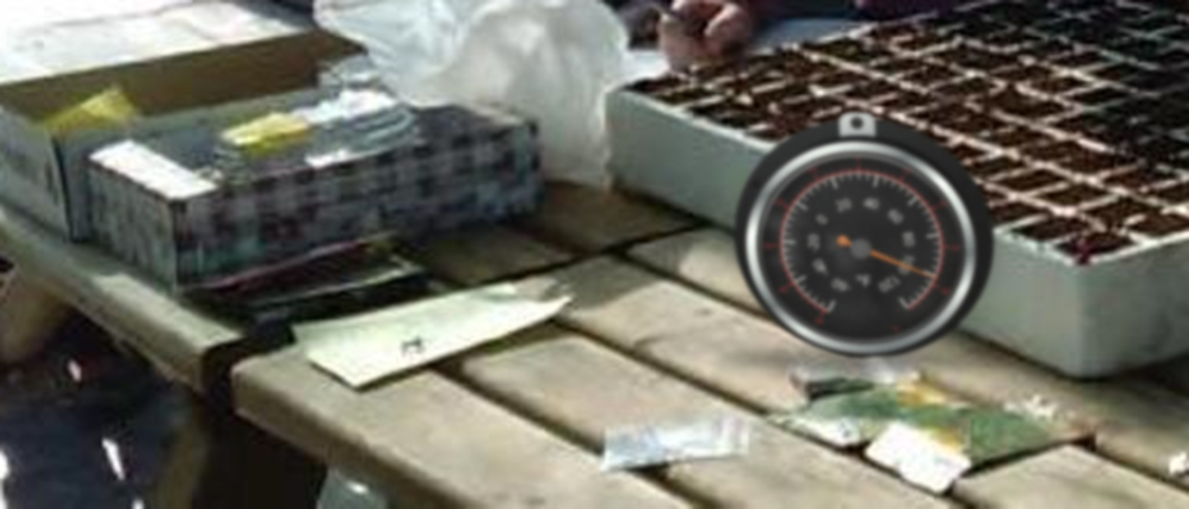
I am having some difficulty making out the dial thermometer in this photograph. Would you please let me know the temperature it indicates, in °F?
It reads 100 °F
